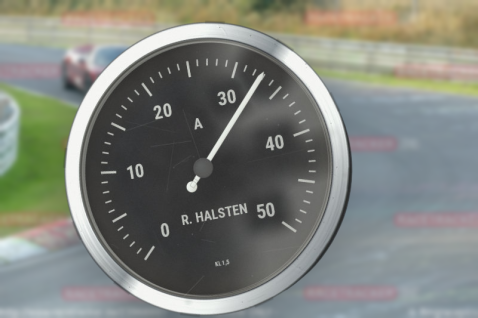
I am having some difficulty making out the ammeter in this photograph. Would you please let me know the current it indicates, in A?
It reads 33 A
